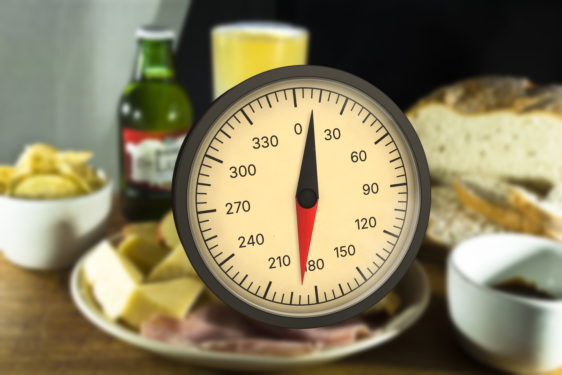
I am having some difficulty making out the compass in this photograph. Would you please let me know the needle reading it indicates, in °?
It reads 190 °
